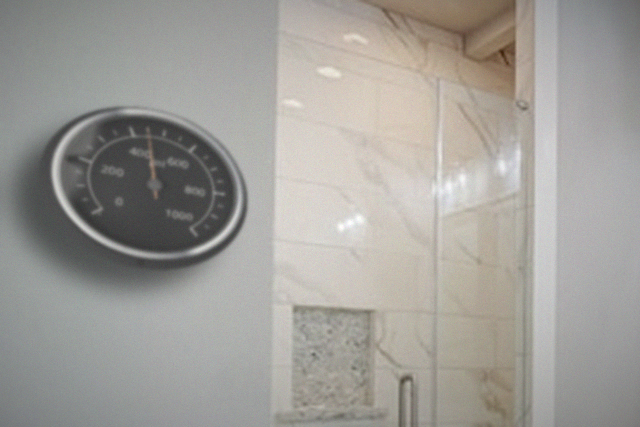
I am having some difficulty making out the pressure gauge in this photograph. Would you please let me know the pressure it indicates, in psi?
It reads 450 psi
